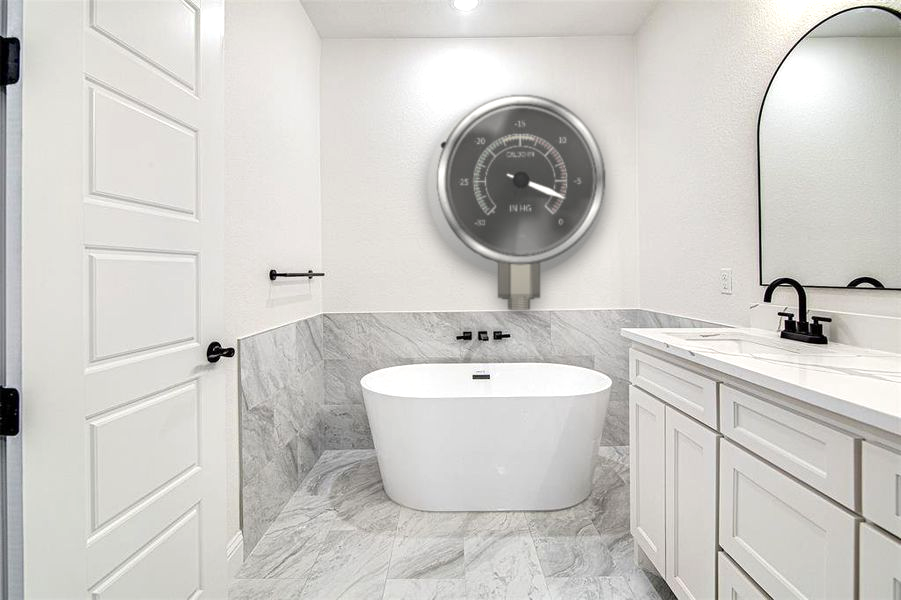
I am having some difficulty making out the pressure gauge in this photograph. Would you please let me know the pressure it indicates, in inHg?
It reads -2.5 inHg
